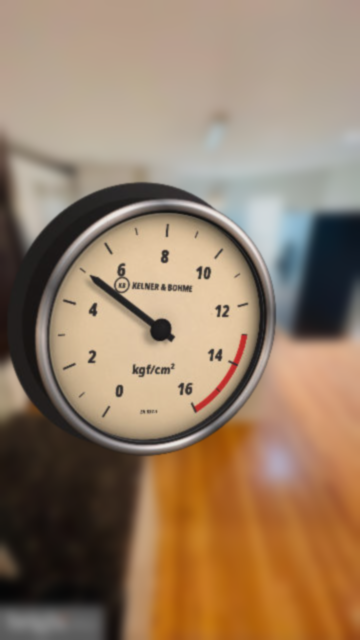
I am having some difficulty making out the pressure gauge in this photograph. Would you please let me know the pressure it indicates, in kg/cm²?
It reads 5 kg/cm²
